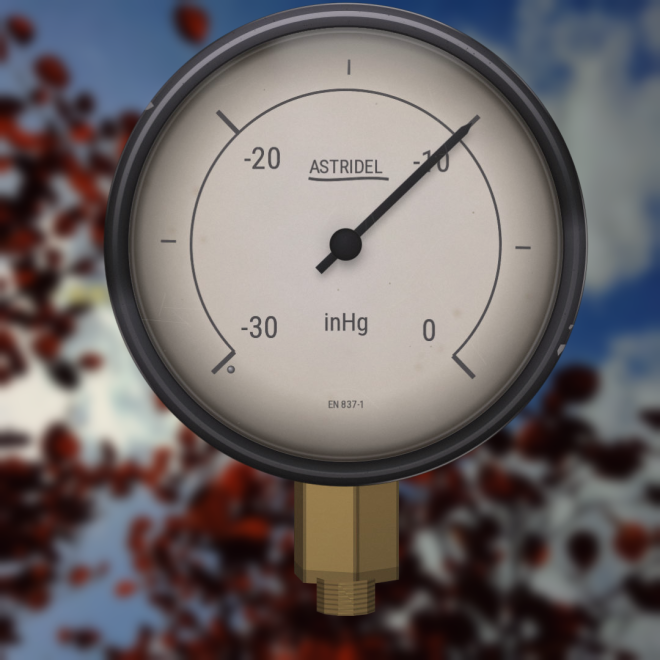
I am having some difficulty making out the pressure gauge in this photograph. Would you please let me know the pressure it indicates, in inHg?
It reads -10 inHg
